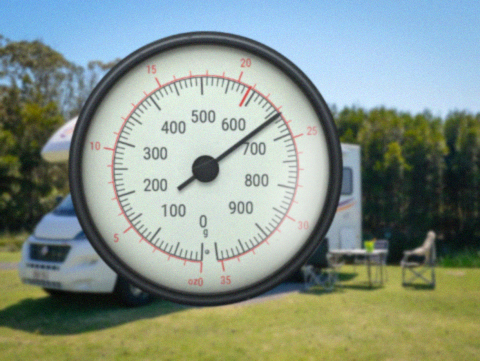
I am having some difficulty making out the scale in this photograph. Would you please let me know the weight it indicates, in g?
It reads 660 g
